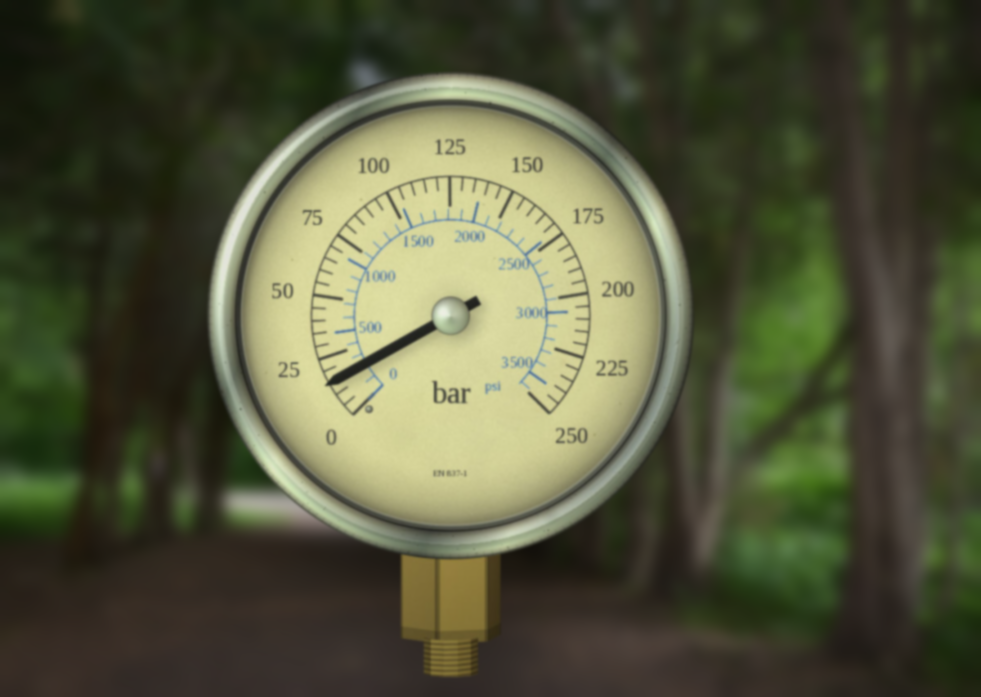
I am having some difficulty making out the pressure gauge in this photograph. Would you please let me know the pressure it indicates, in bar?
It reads 15 bar
